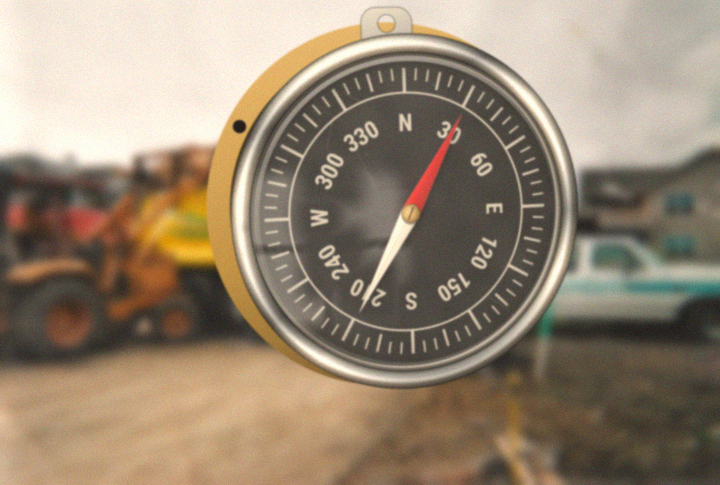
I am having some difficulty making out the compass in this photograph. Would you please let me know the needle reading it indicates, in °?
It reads 30 °
